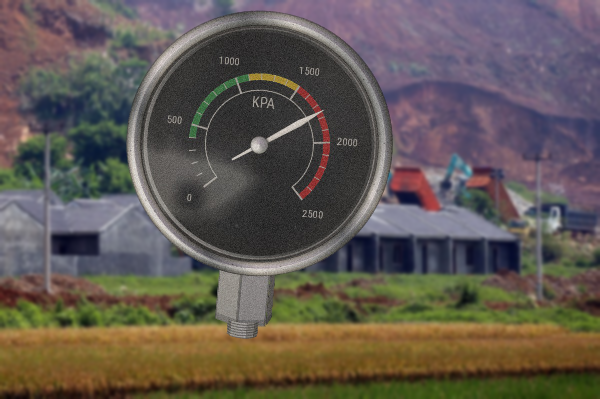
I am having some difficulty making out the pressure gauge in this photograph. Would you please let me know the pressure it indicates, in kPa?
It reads 1750 kPa
